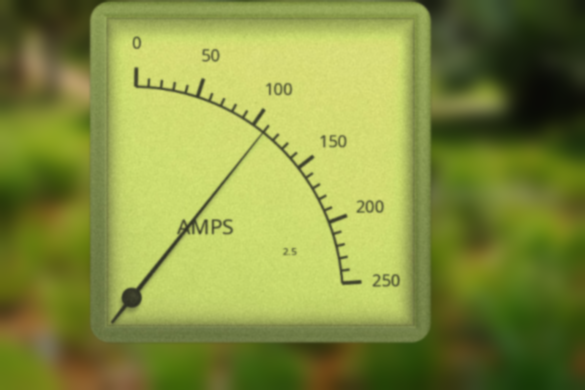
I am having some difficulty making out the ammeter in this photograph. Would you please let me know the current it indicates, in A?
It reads 110 A
